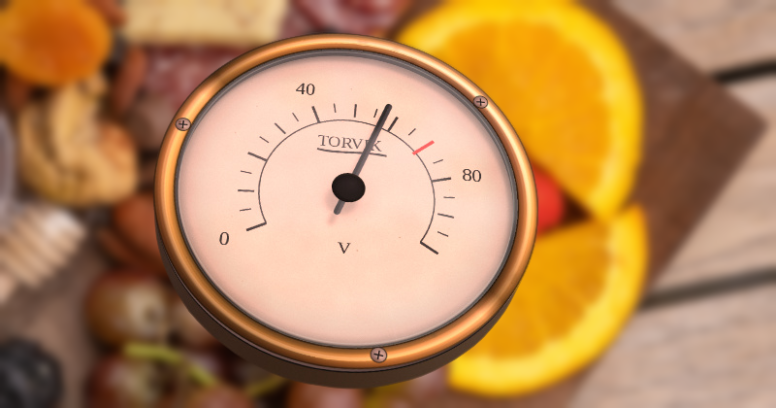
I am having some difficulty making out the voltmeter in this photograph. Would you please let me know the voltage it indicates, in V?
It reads 57.5 V
